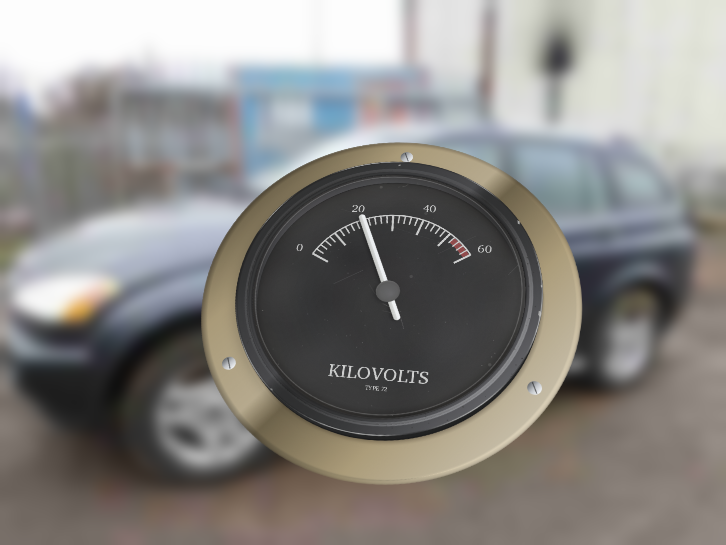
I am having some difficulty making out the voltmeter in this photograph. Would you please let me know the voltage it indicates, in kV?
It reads 20 kV
